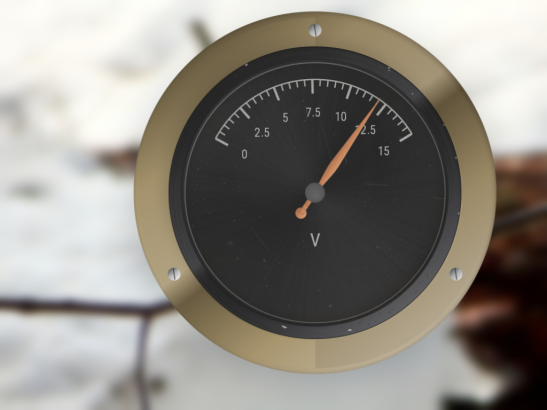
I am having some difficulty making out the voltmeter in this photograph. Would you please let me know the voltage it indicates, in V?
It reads 12 V
